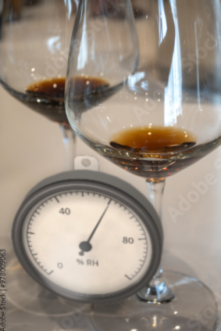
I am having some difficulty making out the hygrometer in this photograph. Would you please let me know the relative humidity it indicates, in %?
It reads 60 %
